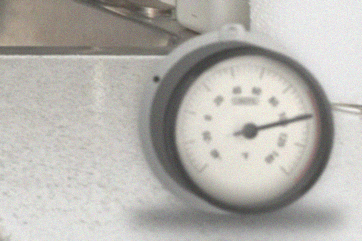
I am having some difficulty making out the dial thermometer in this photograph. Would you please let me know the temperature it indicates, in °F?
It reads 100 °F
